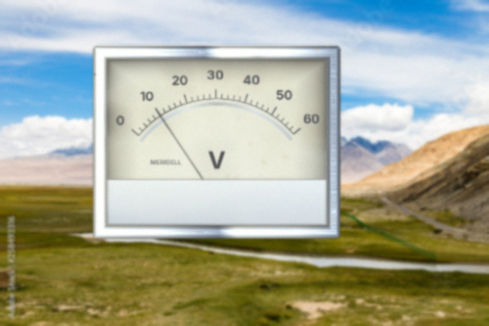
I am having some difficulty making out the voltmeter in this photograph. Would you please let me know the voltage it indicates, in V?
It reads 10 V
